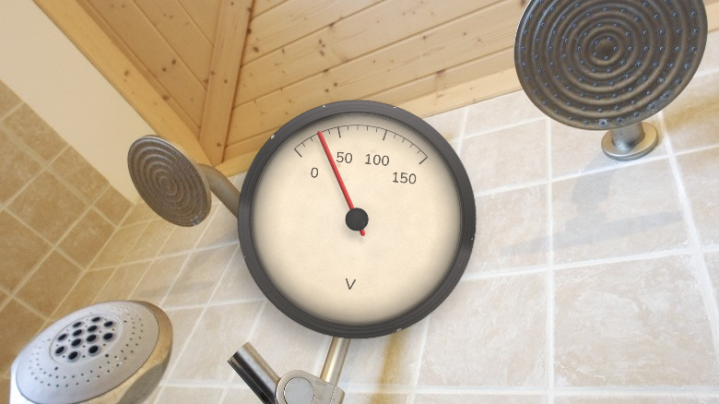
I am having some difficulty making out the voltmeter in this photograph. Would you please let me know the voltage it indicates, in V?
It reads 30 V
